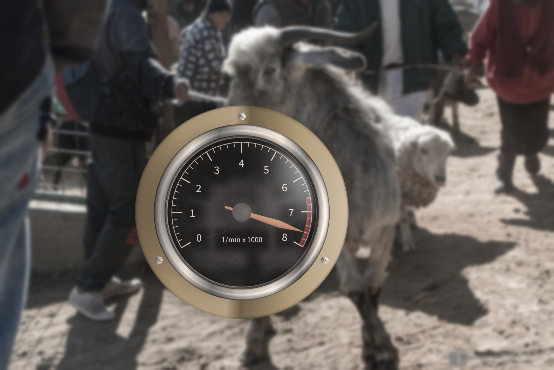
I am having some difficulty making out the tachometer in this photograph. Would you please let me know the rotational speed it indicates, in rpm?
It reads 7600 rpm
